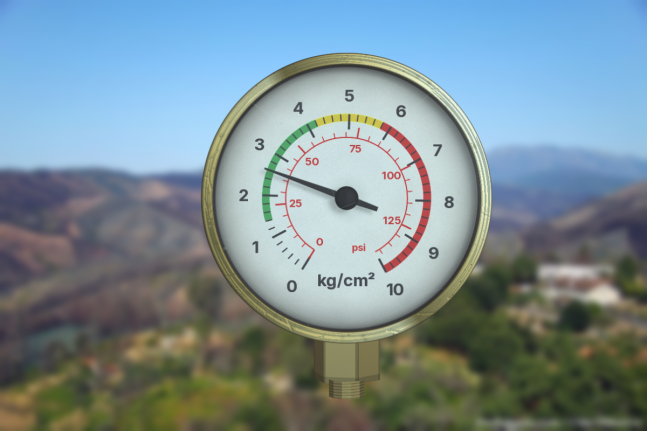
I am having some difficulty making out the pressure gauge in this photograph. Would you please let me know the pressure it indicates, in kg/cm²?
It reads 2.6 kg/cm²
